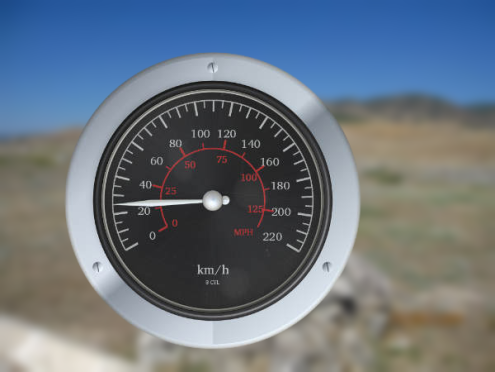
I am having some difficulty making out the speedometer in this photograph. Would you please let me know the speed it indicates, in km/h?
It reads 25 km/h
